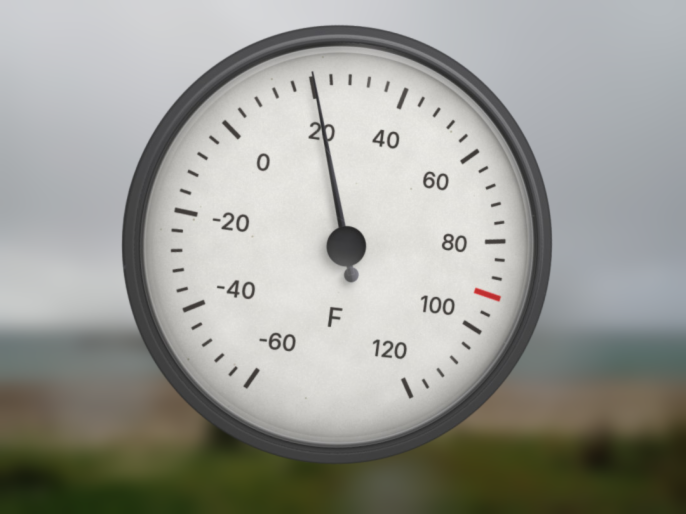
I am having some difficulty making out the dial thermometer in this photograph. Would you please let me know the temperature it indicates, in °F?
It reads 20 °F
